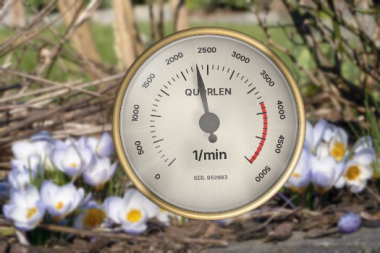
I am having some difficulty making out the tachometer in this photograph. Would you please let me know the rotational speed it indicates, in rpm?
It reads 2300 rpm
